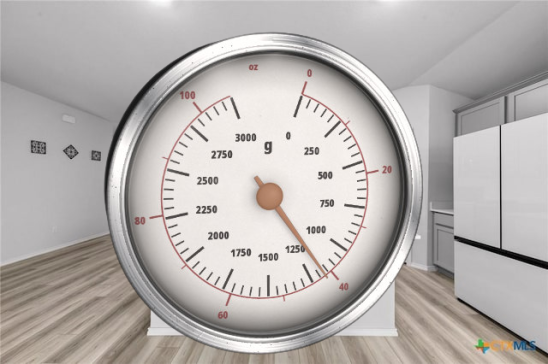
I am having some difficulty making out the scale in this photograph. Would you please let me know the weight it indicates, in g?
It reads 1175 g
